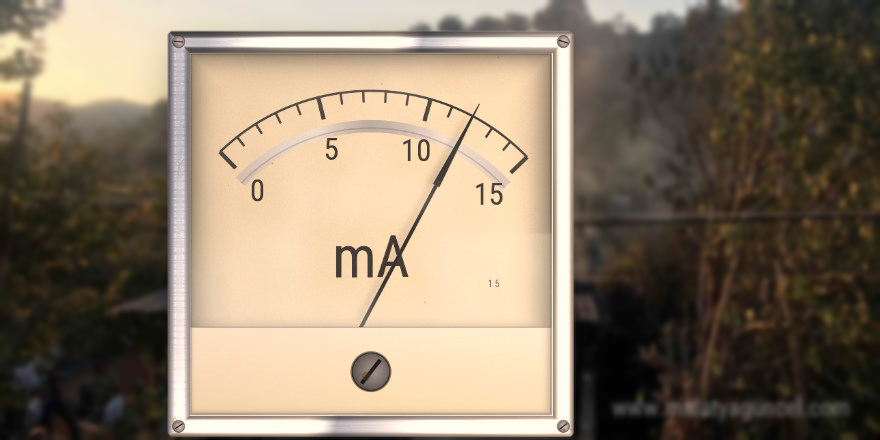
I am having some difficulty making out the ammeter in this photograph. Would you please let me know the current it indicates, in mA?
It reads 12 mA
